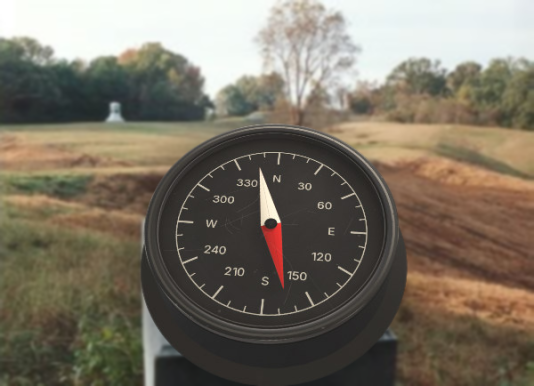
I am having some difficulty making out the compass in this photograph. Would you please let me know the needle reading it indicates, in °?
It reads 165 °
